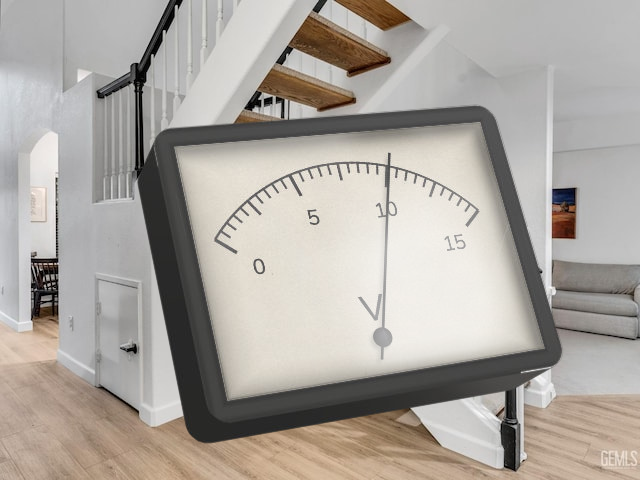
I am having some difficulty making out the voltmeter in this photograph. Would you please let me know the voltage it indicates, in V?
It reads 10 V
